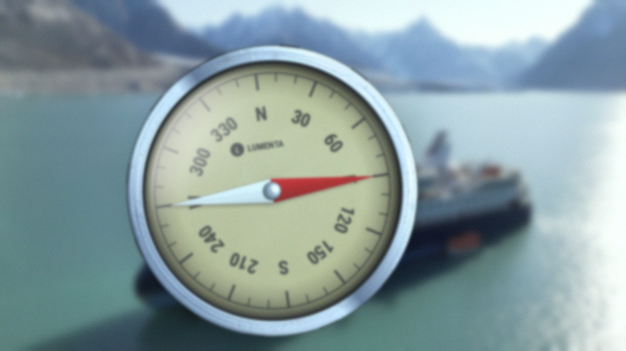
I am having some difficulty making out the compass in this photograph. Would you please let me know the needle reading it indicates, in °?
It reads 90 °
